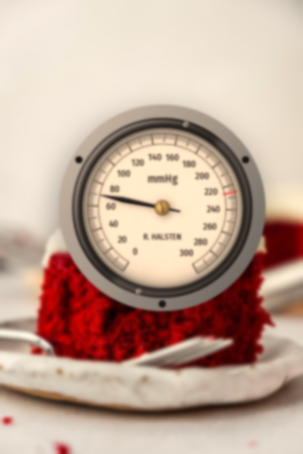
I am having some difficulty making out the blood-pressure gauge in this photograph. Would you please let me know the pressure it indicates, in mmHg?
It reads 70 mmHg
